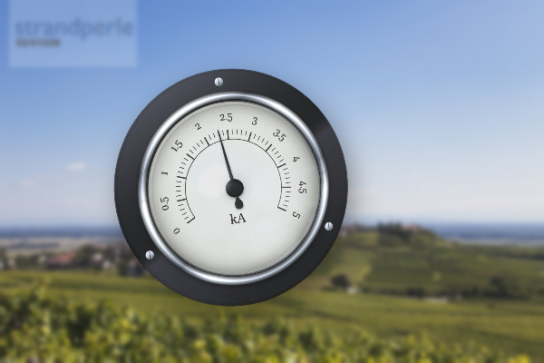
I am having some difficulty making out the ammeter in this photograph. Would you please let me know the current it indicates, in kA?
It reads 2.3 kA
